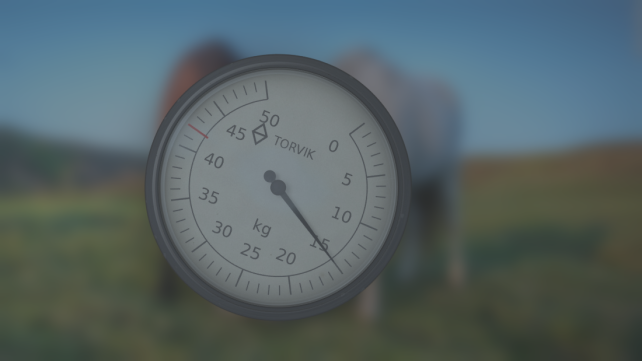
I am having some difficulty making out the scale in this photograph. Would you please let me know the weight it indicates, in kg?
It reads 15 kg
